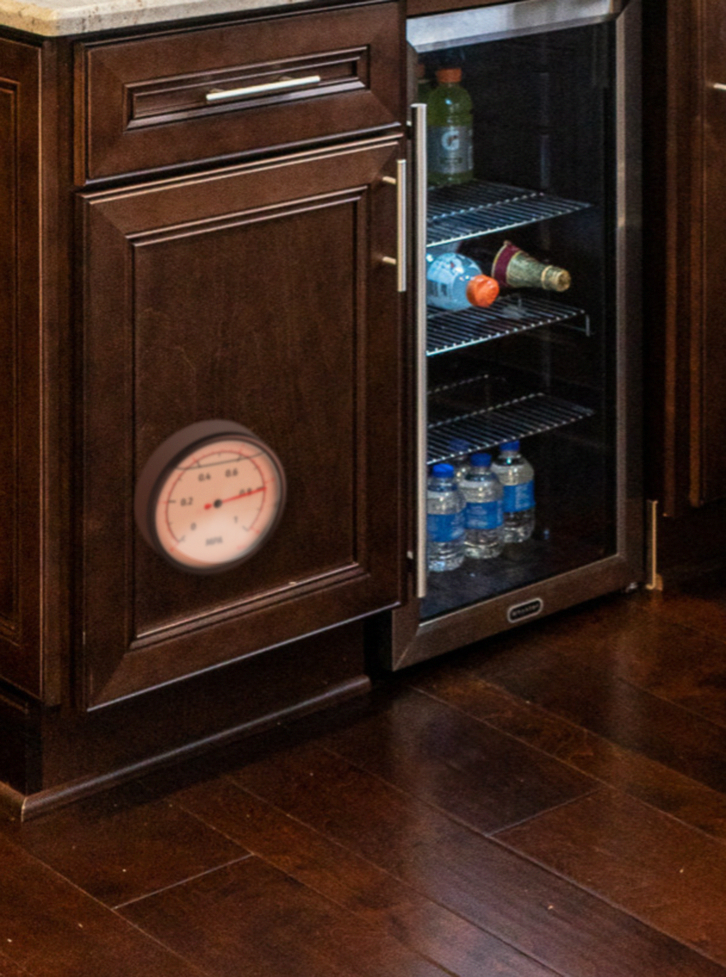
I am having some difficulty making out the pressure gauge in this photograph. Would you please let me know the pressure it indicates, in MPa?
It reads 0.8 MPa
